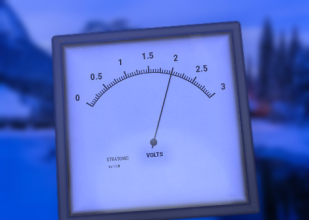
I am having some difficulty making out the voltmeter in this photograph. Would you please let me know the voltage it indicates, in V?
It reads 2 V
